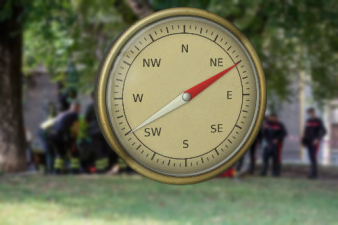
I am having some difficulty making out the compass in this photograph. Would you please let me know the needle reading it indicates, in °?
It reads 60 °
